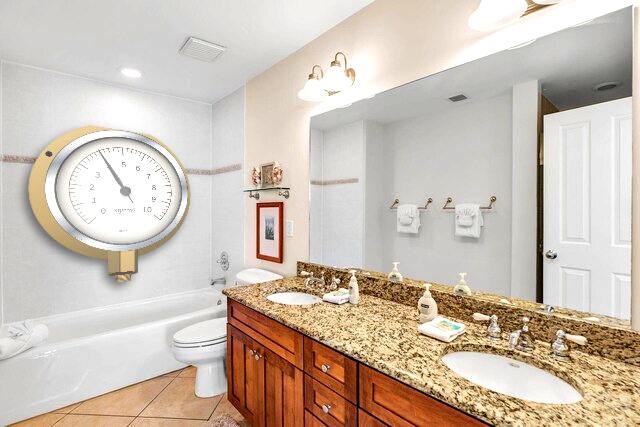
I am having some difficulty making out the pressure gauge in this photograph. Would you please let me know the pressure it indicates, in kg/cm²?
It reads 4 kg/cm²
